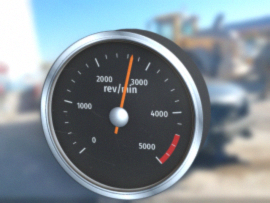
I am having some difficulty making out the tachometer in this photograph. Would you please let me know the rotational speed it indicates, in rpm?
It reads 2700 rpm
